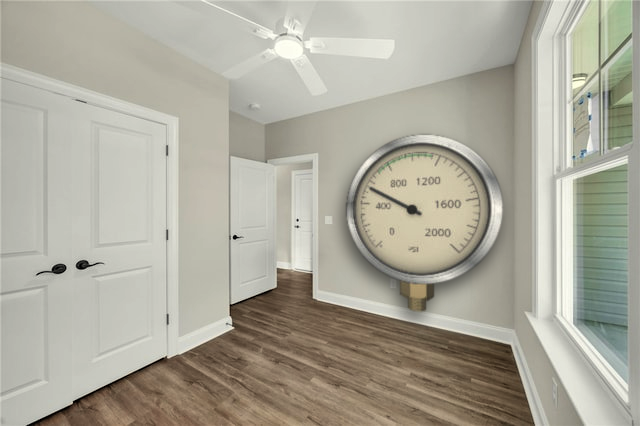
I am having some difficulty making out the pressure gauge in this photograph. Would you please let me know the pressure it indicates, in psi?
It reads 550 psi
